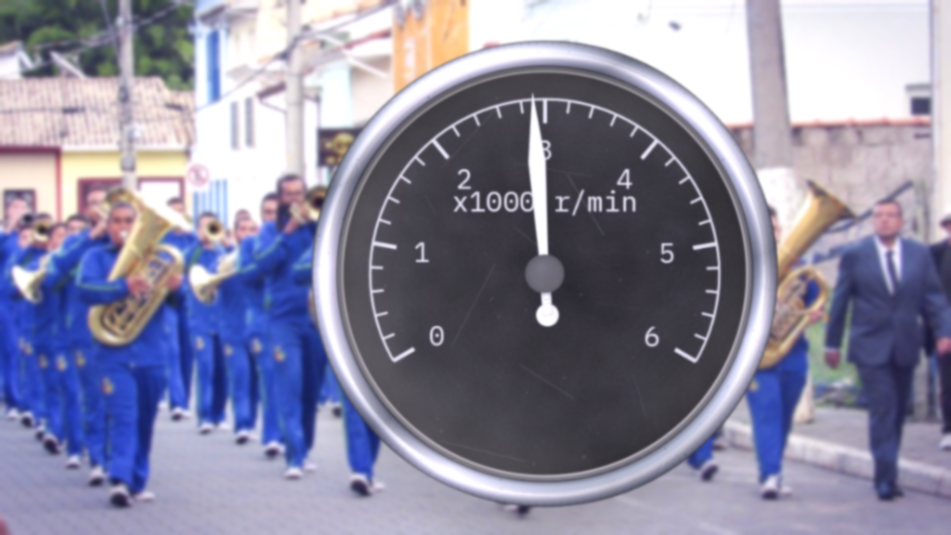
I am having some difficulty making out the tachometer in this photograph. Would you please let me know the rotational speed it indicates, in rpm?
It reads 2900 rpm
